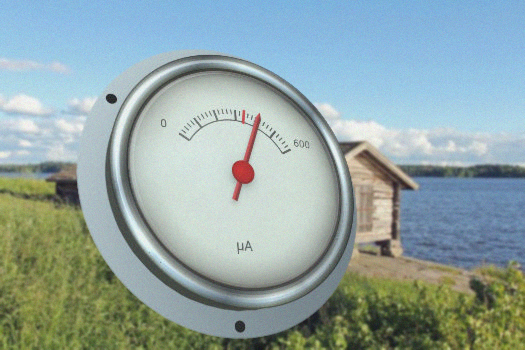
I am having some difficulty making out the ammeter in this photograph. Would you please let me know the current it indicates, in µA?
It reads 400 µA
